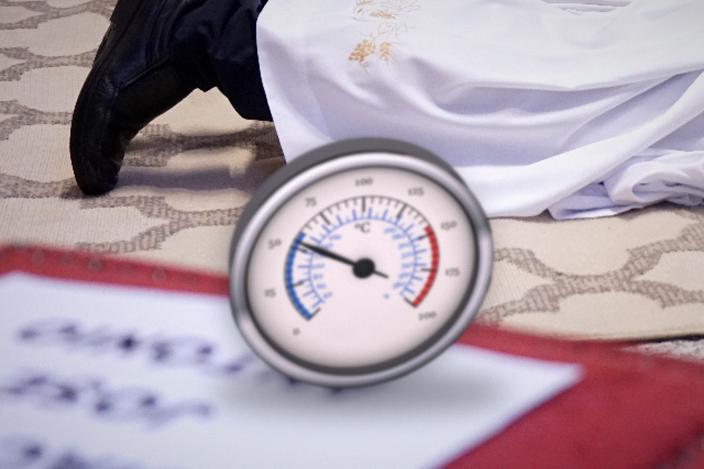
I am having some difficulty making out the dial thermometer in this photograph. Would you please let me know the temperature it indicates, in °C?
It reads 55 °C
